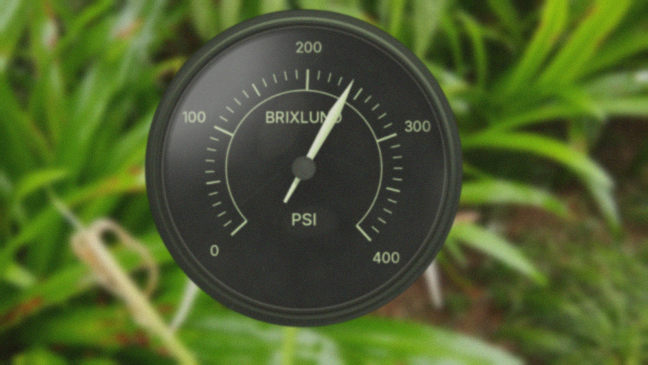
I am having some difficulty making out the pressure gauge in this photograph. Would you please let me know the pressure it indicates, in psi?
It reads 240 psi
